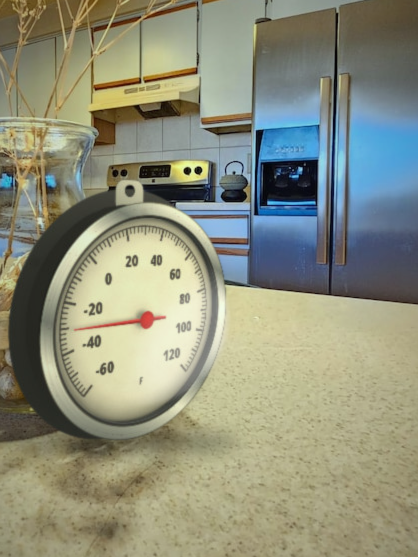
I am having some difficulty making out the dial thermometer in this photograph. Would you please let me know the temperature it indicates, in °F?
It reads -30 °F
